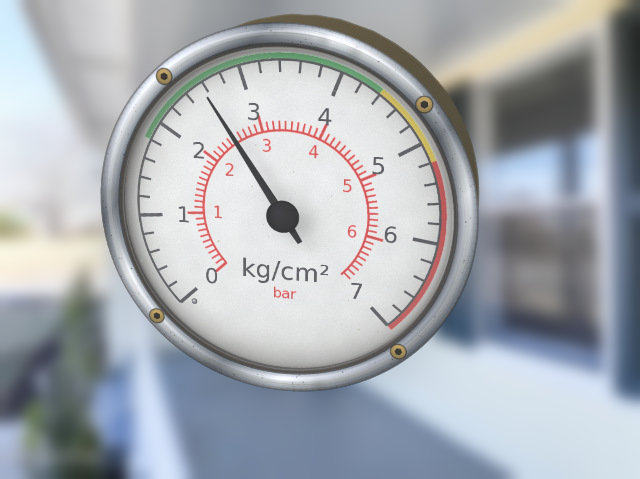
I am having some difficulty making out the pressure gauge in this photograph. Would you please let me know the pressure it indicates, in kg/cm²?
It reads 2.6 kg/cm²
